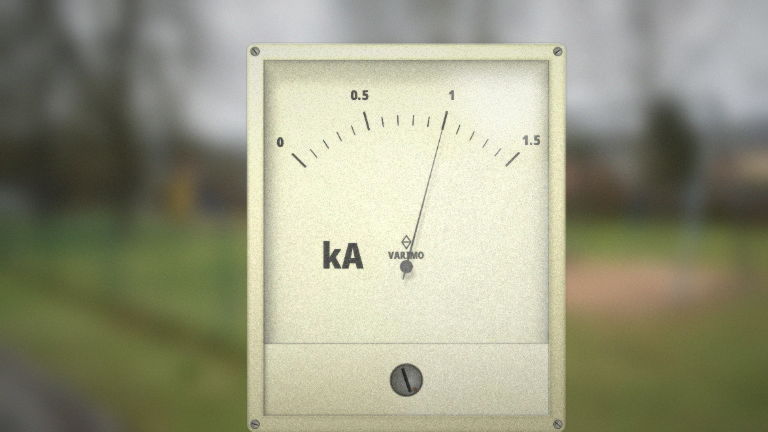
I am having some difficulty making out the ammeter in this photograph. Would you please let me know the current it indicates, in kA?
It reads 1 kA
